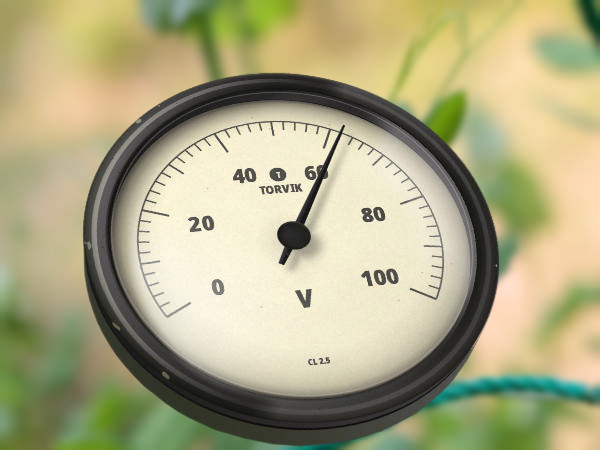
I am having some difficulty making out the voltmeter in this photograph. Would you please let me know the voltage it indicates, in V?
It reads 62 V
